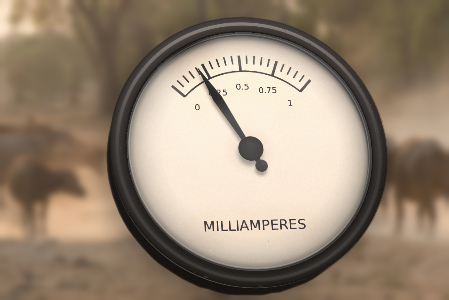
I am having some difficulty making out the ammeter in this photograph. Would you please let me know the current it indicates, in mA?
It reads 0.2 mA
